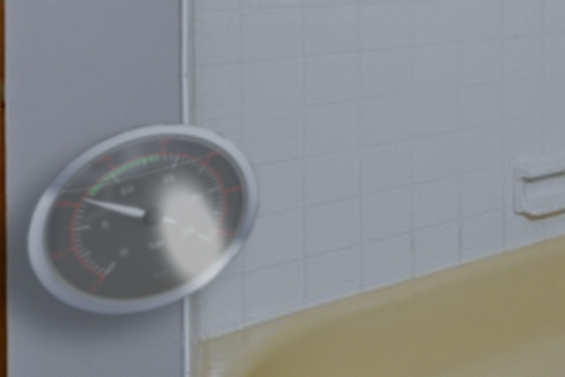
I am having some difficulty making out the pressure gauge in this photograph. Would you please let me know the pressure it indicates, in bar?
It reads 7.5 bar
